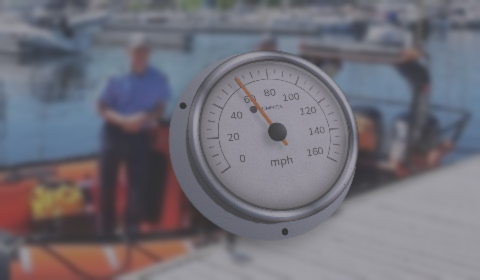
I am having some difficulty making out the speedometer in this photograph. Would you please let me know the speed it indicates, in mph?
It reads 60 mph
